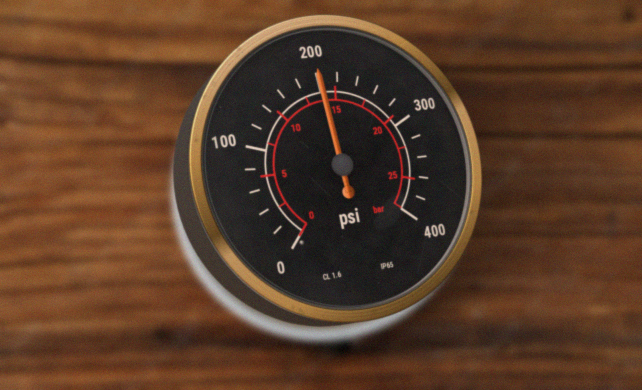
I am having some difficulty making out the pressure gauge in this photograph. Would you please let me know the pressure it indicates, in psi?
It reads 200 psi
